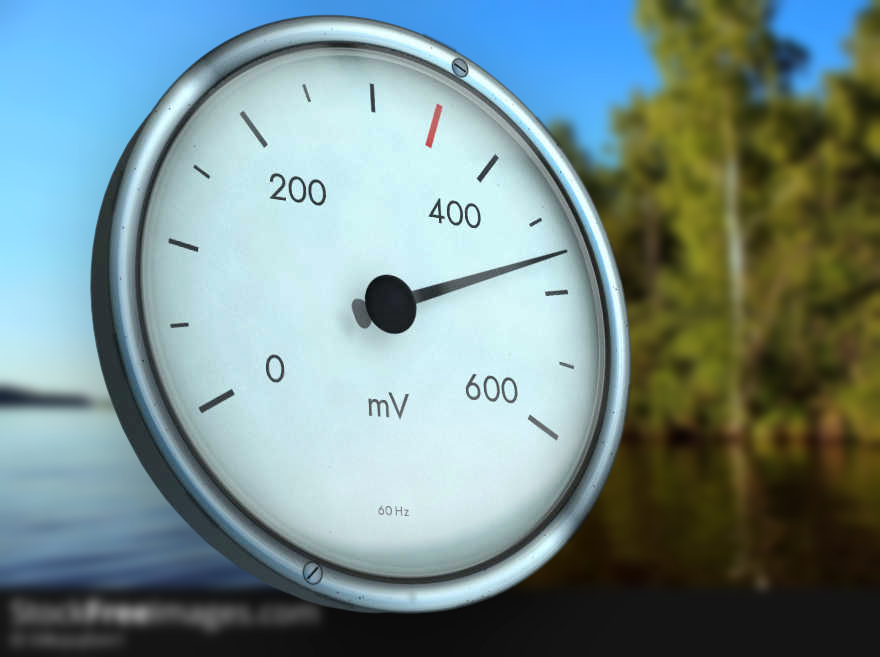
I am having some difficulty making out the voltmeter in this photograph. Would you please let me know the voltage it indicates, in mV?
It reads 475 mV
